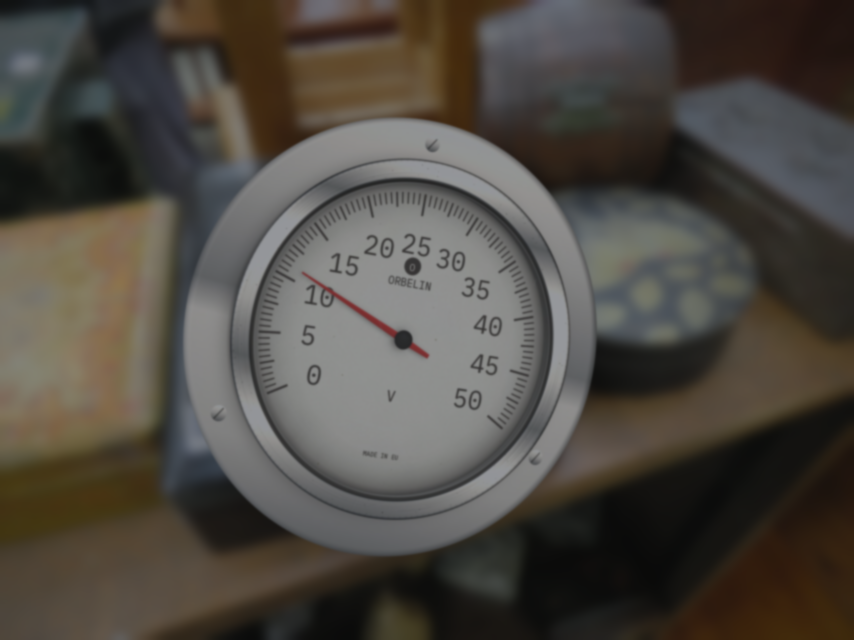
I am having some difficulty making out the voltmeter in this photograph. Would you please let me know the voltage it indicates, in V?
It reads 11 V
